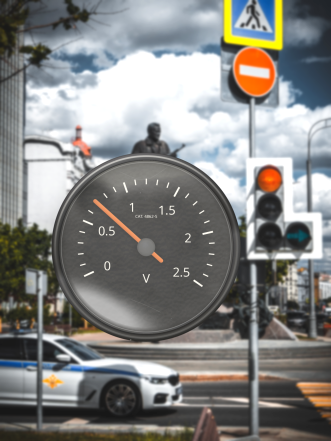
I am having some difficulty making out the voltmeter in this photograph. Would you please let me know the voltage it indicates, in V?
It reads 0.7 V
